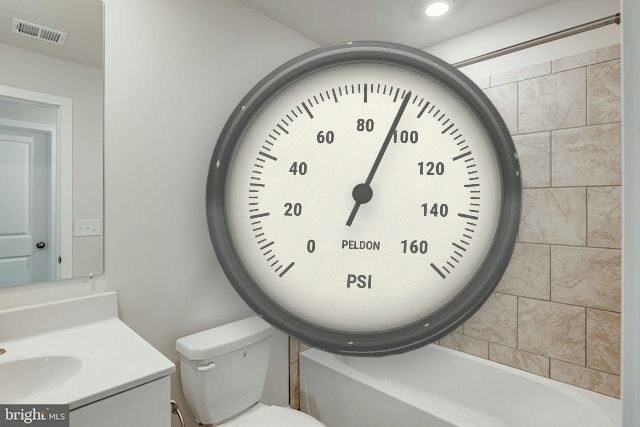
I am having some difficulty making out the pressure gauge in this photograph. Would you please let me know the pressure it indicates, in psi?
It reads 94 psi
